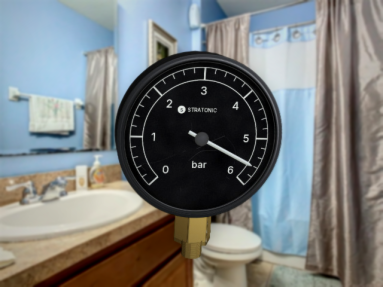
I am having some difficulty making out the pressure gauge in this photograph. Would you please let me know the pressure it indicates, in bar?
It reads 5.6 bar
